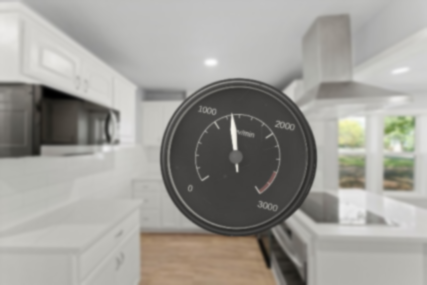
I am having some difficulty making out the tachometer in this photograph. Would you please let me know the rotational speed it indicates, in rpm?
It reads 1300 rpm
